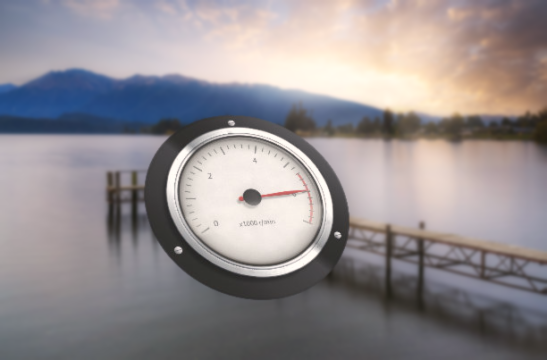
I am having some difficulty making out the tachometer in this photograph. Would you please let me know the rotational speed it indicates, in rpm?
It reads 6000 rpm
